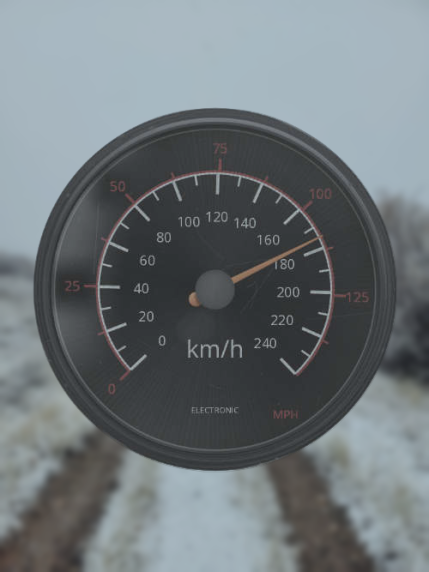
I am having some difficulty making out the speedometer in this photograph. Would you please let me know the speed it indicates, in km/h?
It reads 175 km/h
